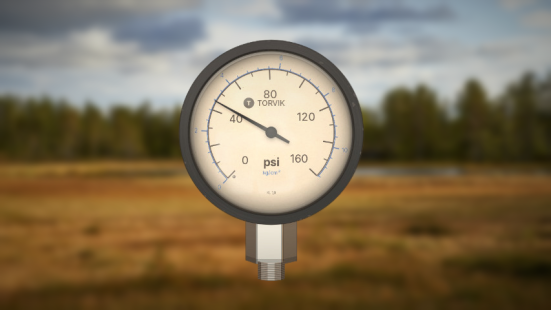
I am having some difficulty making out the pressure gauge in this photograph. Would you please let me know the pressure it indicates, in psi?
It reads 45 psi
